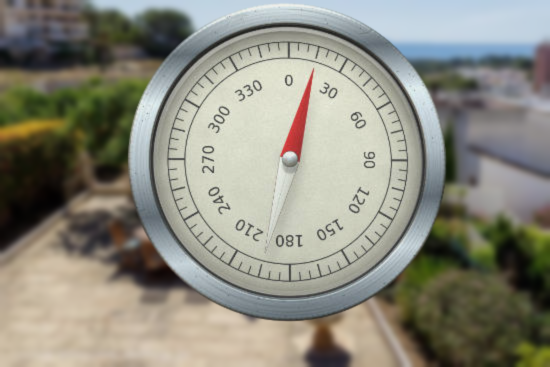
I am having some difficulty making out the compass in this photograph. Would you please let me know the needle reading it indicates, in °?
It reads 15 °
